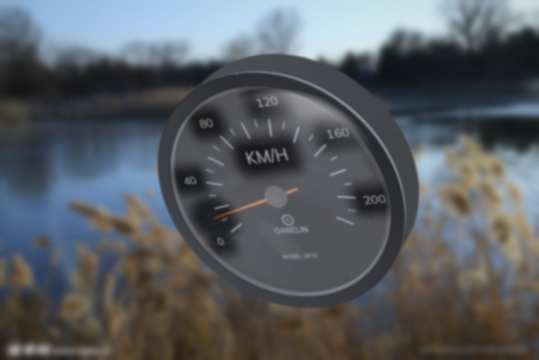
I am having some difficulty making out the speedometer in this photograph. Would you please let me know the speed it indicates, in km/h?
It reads 15 km/h
